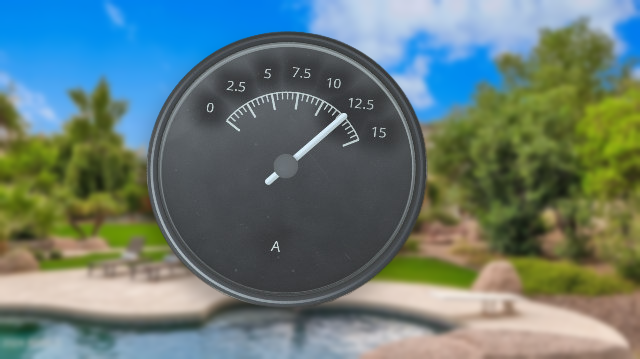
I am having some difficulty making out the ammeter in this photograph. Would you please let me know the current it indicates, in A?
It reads 12.5 A
